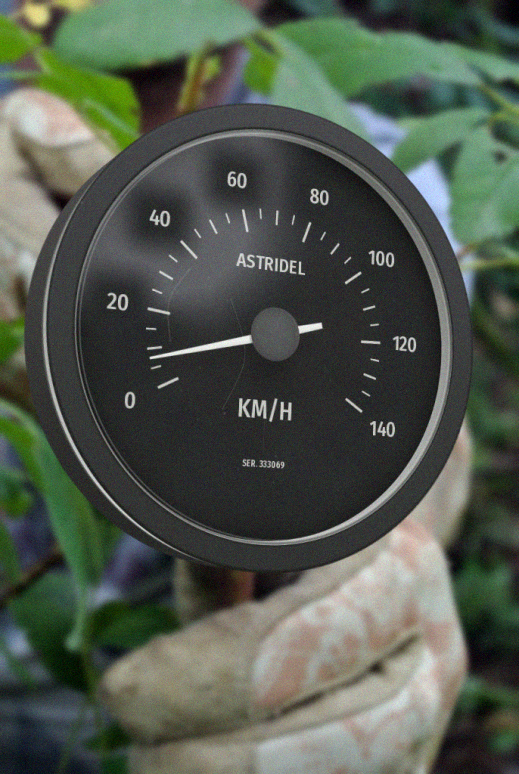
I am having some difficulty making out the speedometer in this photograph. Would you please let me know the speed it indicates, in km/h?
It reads 7.5 km/h
